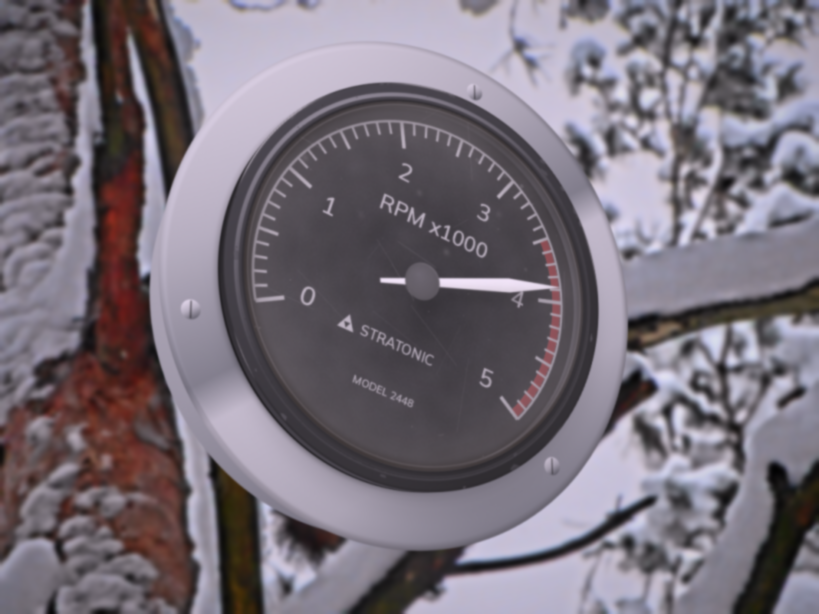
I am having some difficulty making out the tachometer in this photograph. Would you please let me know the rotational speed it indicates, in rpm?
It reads 3900 rpm
